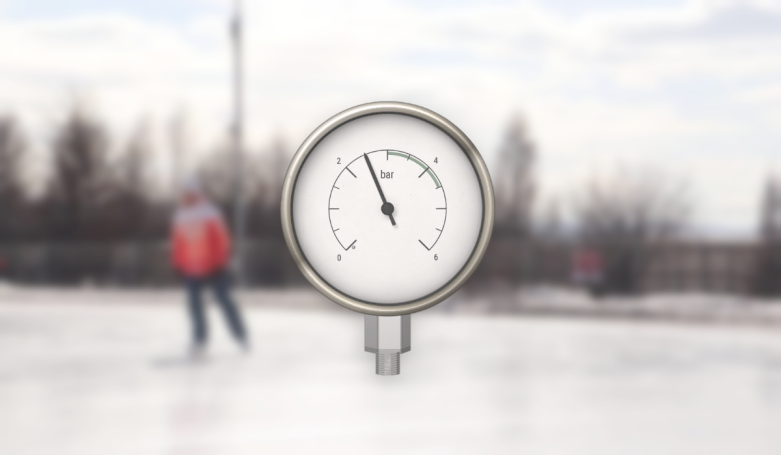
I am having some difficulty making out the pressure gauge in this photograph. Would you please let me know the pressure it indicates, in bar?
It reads 2.5 bar
